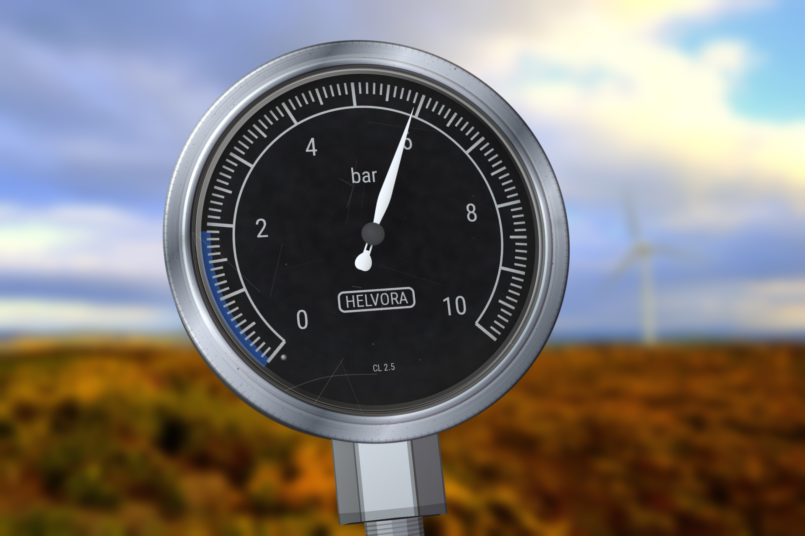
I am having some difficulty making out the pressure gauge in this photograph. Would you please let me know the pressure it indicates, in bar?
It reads 5.9 bar
